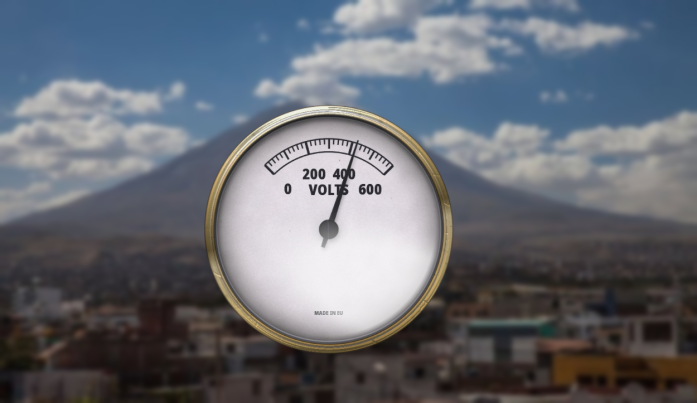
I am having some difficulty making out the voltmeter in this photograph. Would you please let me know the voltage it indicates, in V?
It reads 420 V
